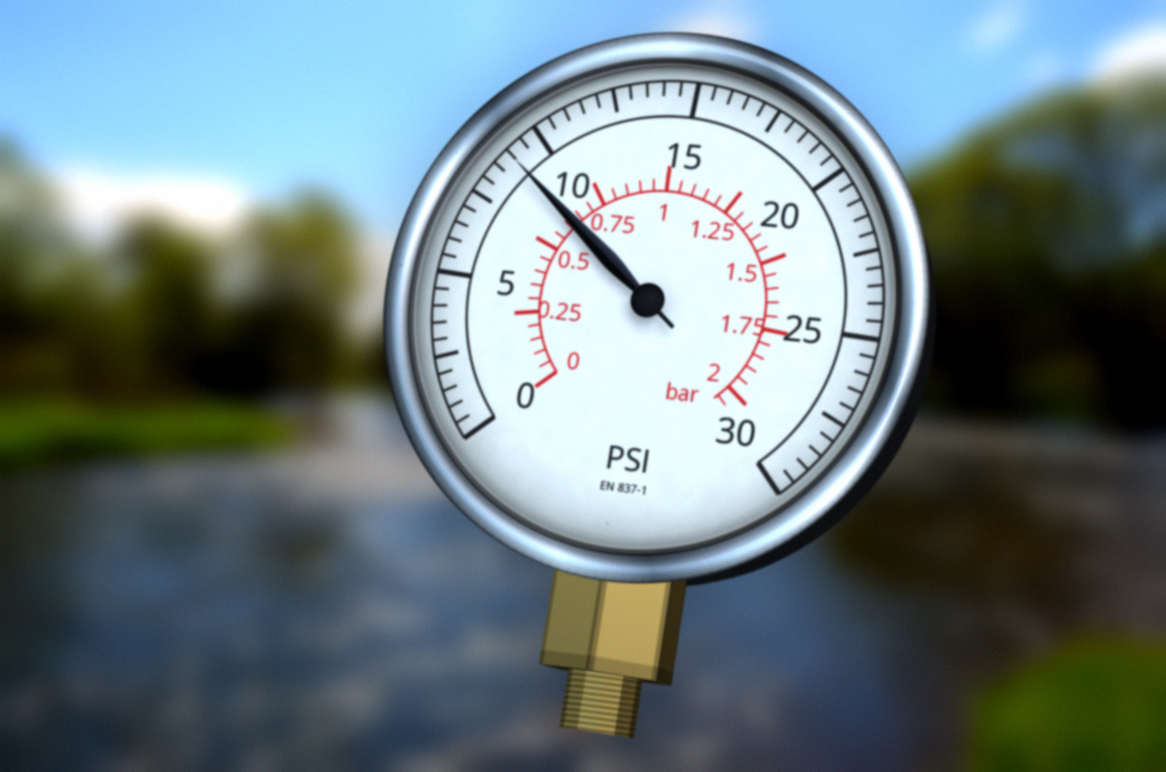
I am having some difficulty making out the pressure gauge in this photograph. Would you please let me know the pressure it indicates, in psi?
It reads 9 psi
